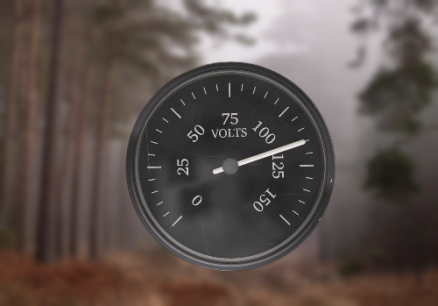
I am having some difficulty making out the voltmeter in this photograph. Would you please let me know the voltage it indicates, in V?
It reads 115 V
